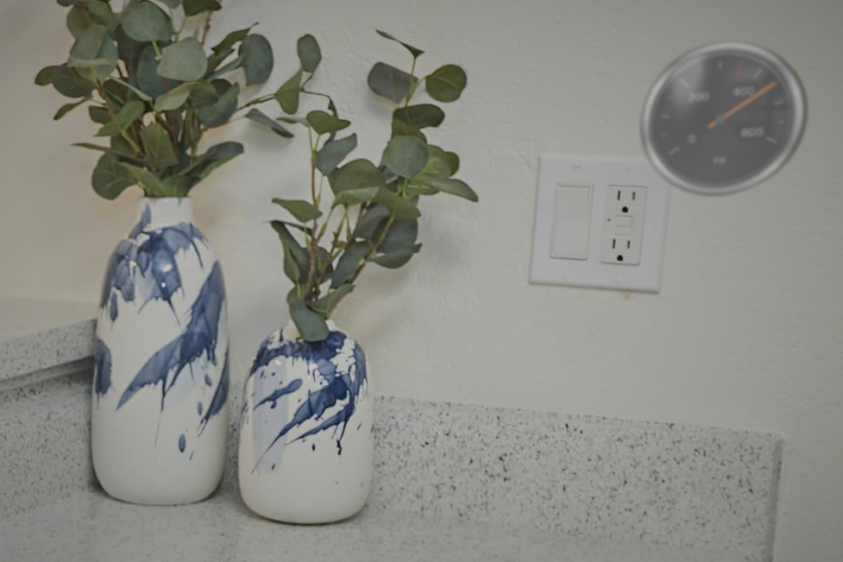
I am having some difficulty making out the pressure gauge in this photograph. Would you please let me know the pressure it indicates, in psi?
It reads 450 psi
